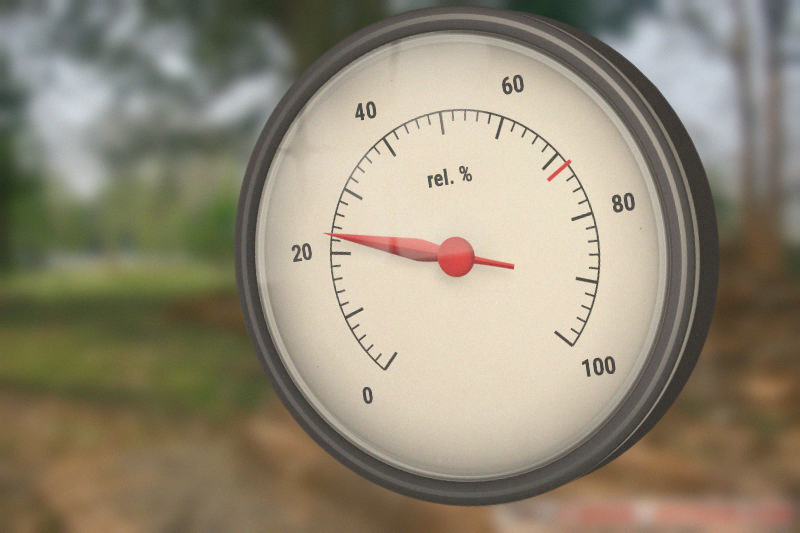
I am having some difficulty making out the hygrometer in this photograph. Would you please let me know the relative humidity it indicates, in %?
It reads 23 %
